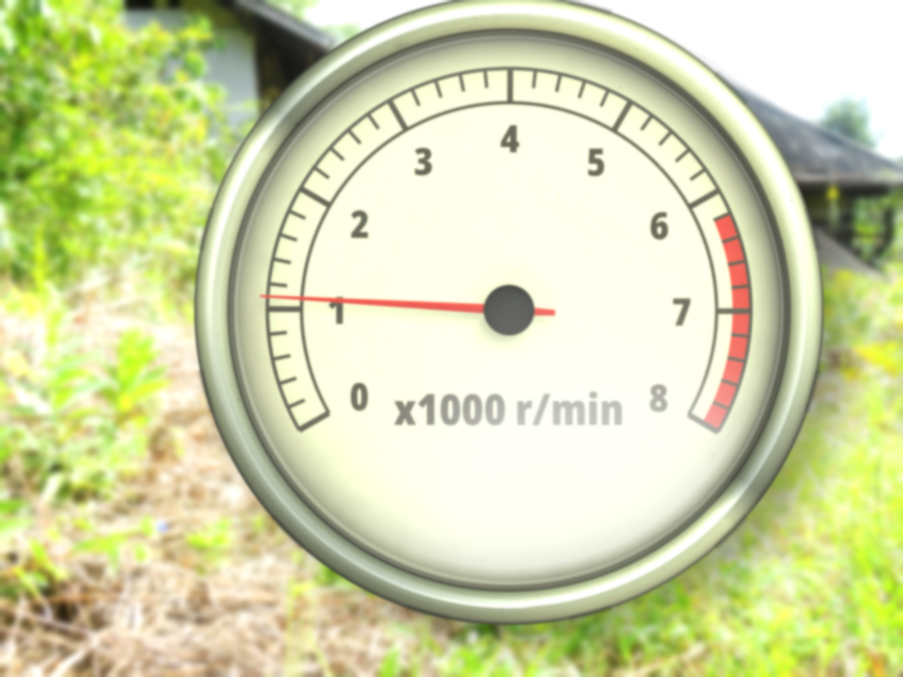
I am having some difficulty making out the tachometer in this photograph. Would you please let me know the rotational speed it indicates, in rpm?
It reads 1100 rpm
